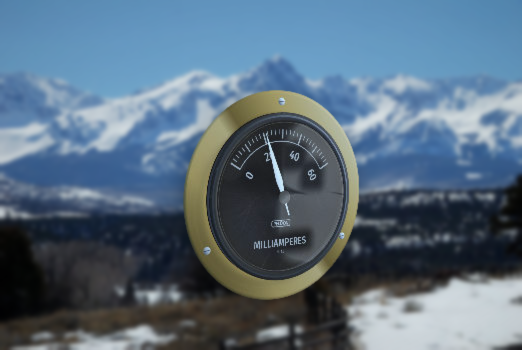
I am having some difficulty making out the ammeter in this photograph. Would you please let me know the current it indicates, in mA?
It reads 20 mA
